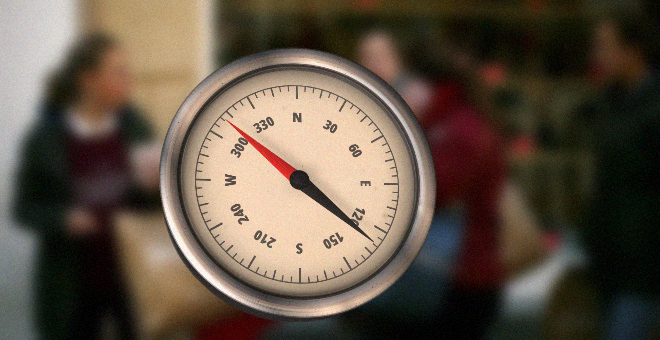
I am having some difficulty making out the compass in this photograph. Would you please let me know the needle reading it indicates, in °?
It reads 310 °
